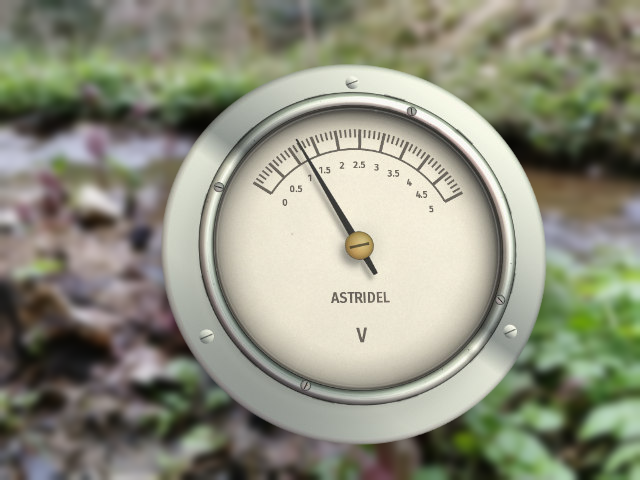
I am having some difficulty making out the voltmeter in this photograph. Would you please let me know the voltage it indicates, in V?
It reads 1.2 V
